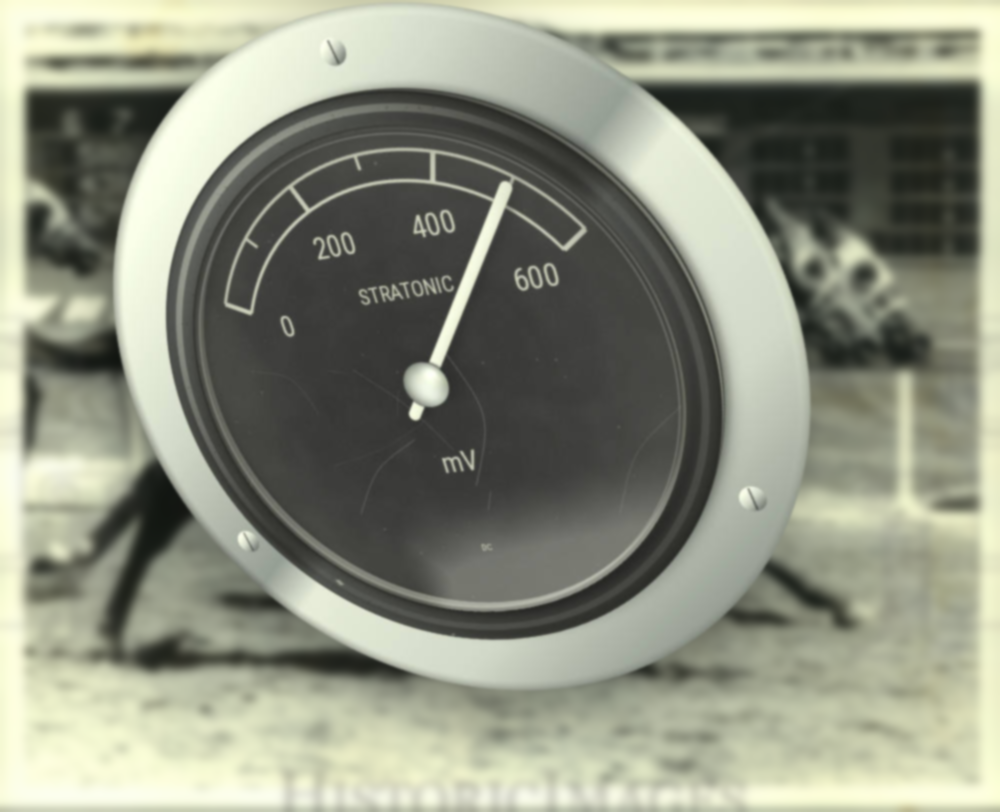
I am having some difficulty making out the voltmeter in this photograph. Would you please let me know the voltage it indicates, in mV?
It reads 500 mV
